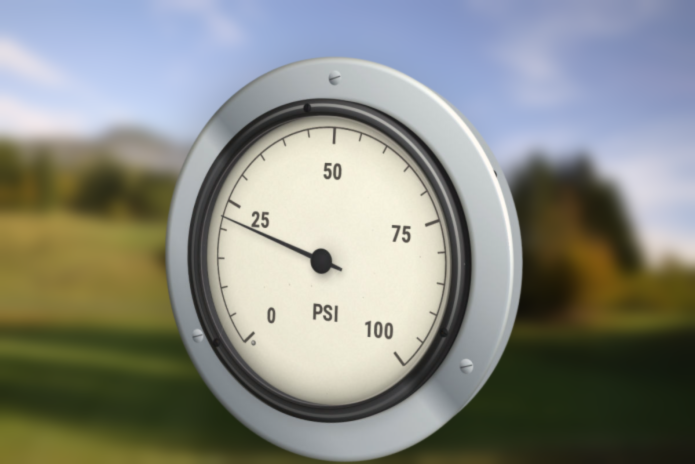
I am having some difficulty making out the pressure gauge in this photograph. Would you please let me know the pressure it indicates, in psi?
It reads 22.5 psi
